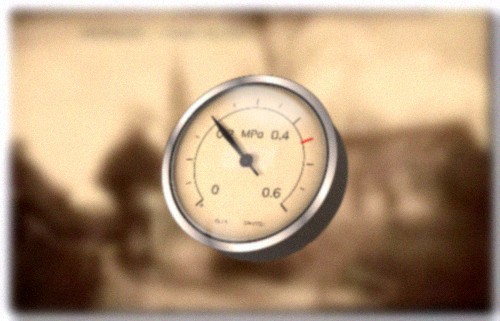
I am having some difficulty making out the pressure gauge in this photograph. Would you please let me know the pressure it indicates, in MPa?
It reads 0.2 MPa
